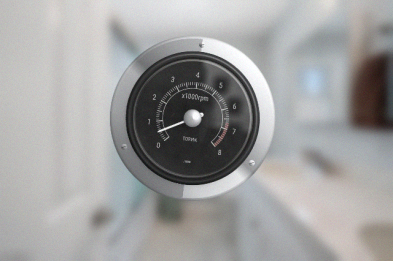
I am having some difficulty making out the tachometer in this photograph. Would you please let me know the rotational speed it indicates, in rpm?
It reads 500 rpm
